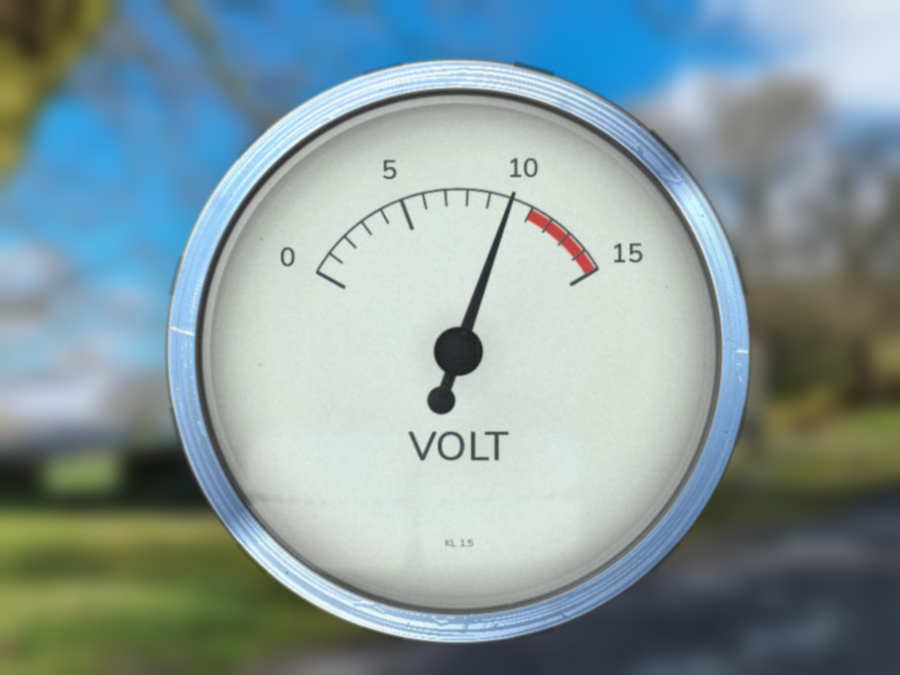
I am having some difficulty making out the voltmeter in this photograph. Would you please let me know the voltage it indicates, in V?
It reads 10 V
